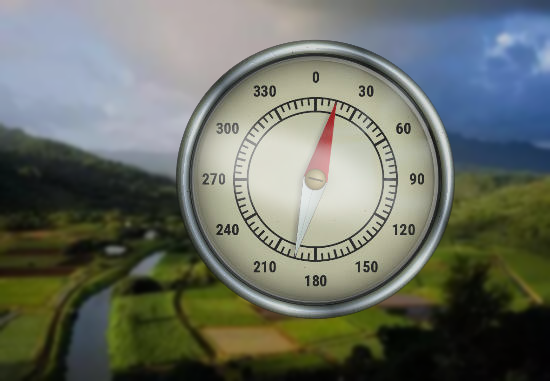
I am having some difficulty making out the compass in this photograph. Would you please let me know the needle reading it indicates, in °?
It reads 15 °
